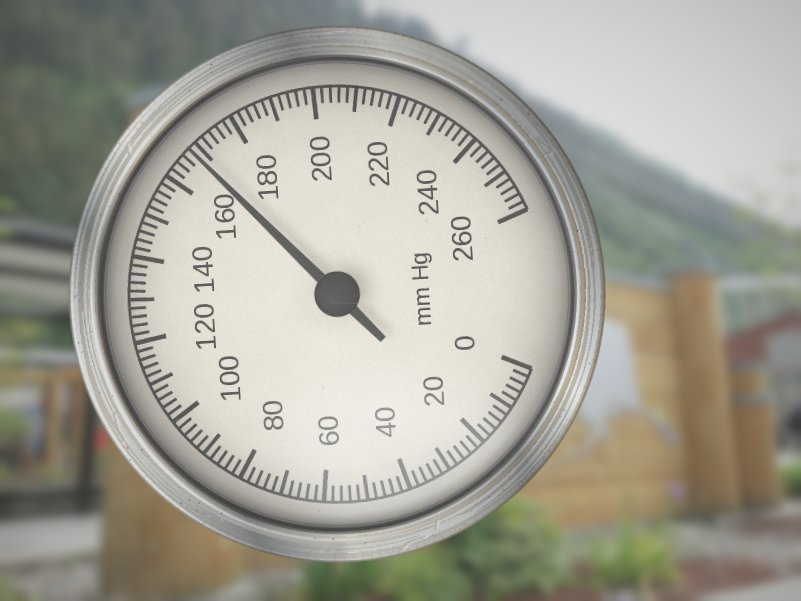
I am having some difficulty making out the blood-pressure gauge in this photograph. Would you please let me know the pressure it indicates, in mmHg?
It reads 168 mmHg
